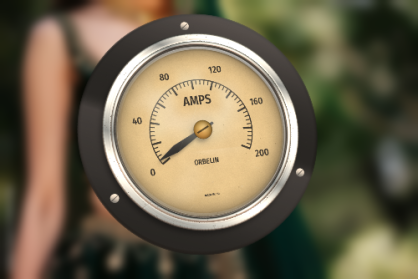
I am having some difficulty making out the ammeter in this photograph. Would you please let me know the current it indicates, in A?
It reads 4 A
